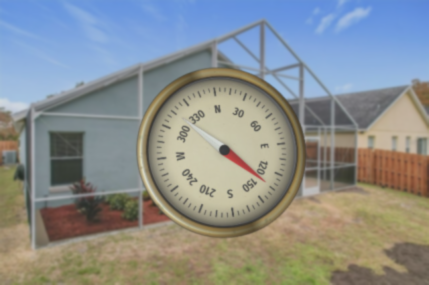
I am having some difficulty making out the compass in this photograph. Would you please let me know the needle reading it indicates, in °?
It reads 135 °
